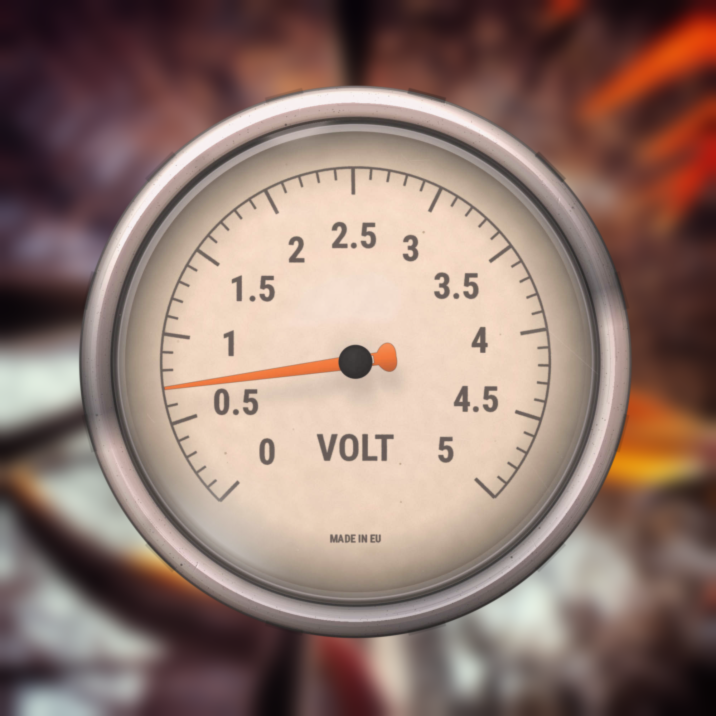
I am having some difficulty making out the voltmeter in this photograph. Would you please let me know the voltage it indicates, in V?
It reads 0.7 V
